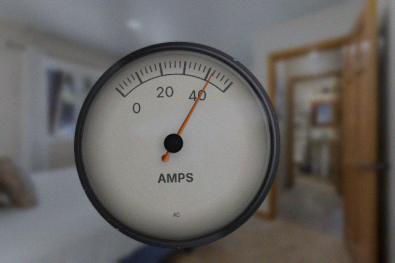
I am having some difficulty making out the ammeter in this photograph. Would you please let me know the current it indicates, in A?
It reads 42 A
